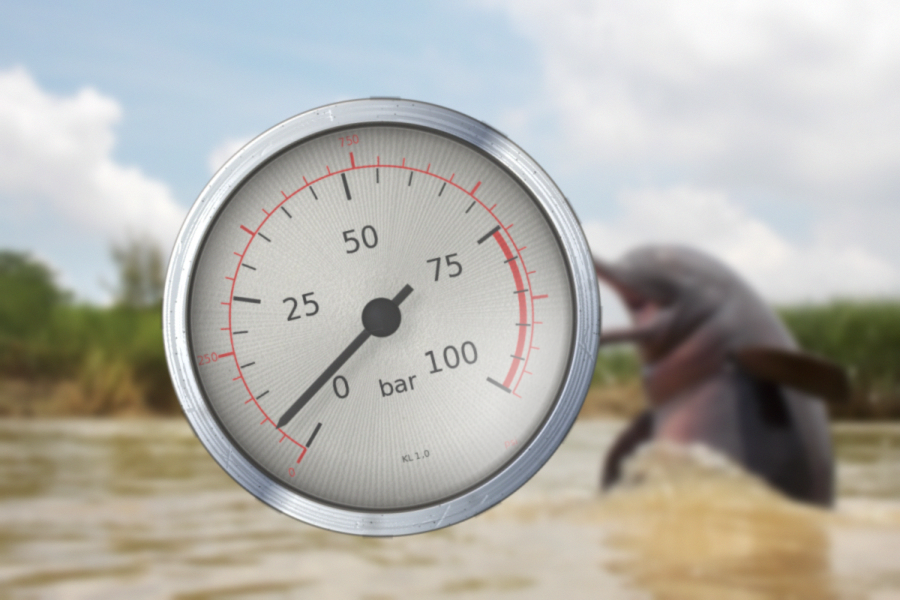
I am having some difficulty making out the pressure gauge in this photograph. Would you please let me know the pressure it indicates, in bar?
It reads 5 bar
